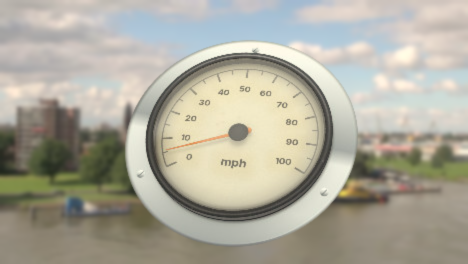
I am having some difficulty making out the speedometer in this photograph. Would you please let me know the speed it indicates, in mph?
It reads 5 mph
